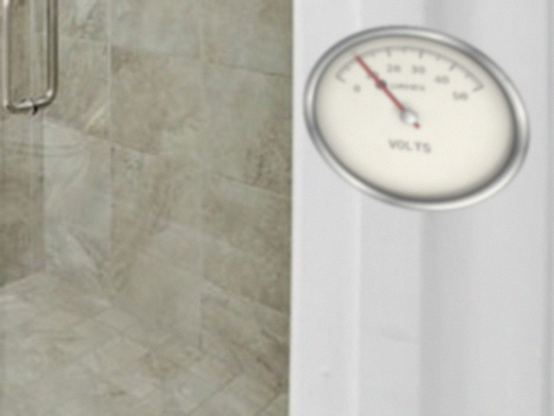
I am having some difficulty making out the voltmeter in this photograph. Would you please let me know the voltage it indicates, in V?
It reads 10 V
